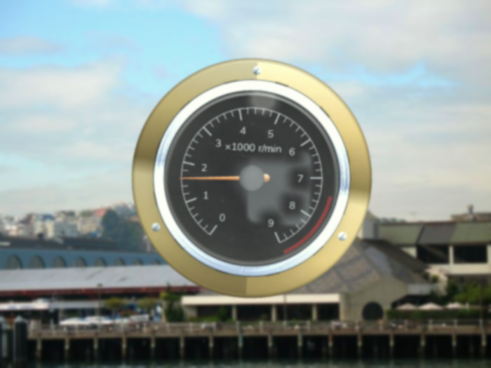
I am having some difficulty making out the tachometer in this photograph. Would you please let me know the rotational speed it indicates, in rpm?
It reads 1600 rpm
